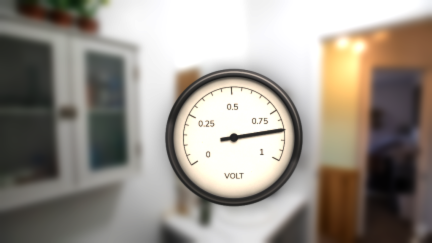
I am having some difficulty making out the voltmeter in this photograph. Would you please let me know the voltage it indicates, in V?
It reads 0.85 V
